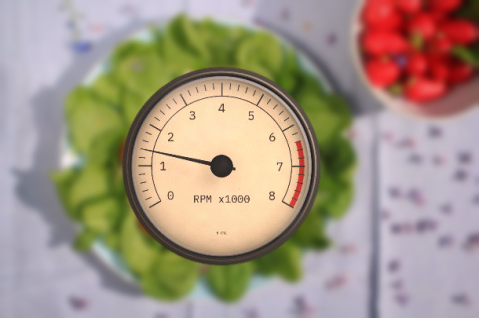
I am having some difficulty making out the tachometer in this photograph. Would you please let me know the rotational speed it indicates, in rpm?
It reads 1400 rpm
